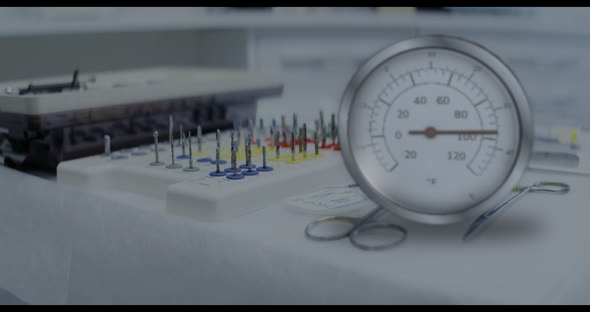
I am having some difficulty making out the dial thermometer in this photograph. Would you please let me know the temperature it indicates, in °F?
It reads 96 °F
